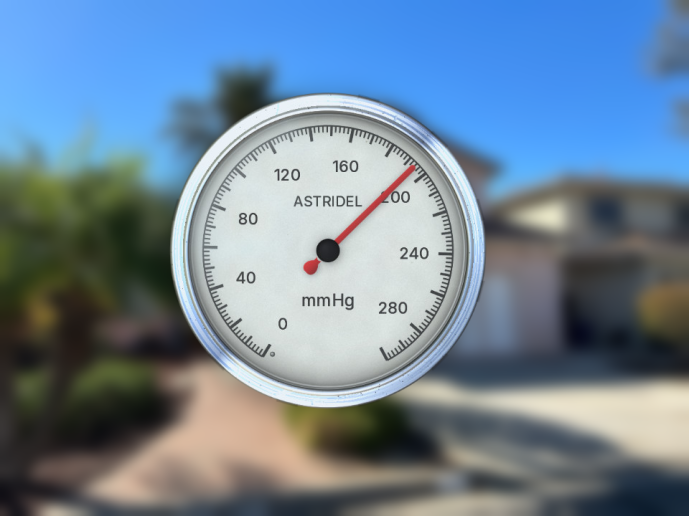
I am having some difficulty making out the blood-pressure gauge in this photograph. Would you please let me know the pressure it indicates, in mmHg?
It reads 194 mmHg
